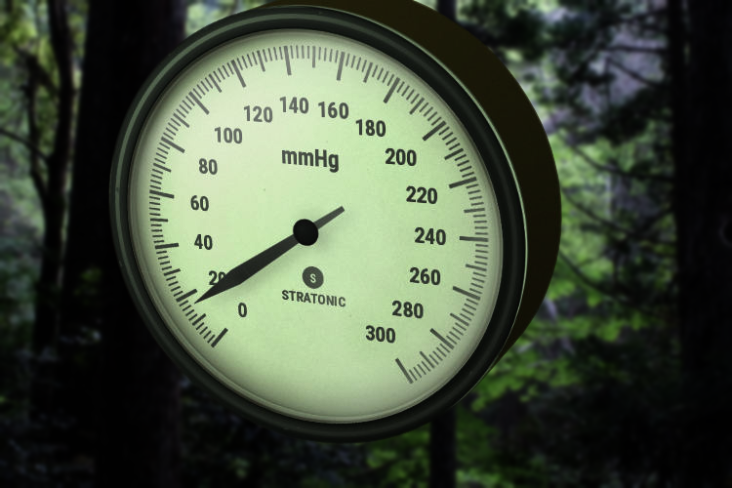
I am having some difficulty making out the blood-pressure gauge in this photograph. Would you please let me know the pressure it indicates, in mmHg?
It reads 16 mmHg
